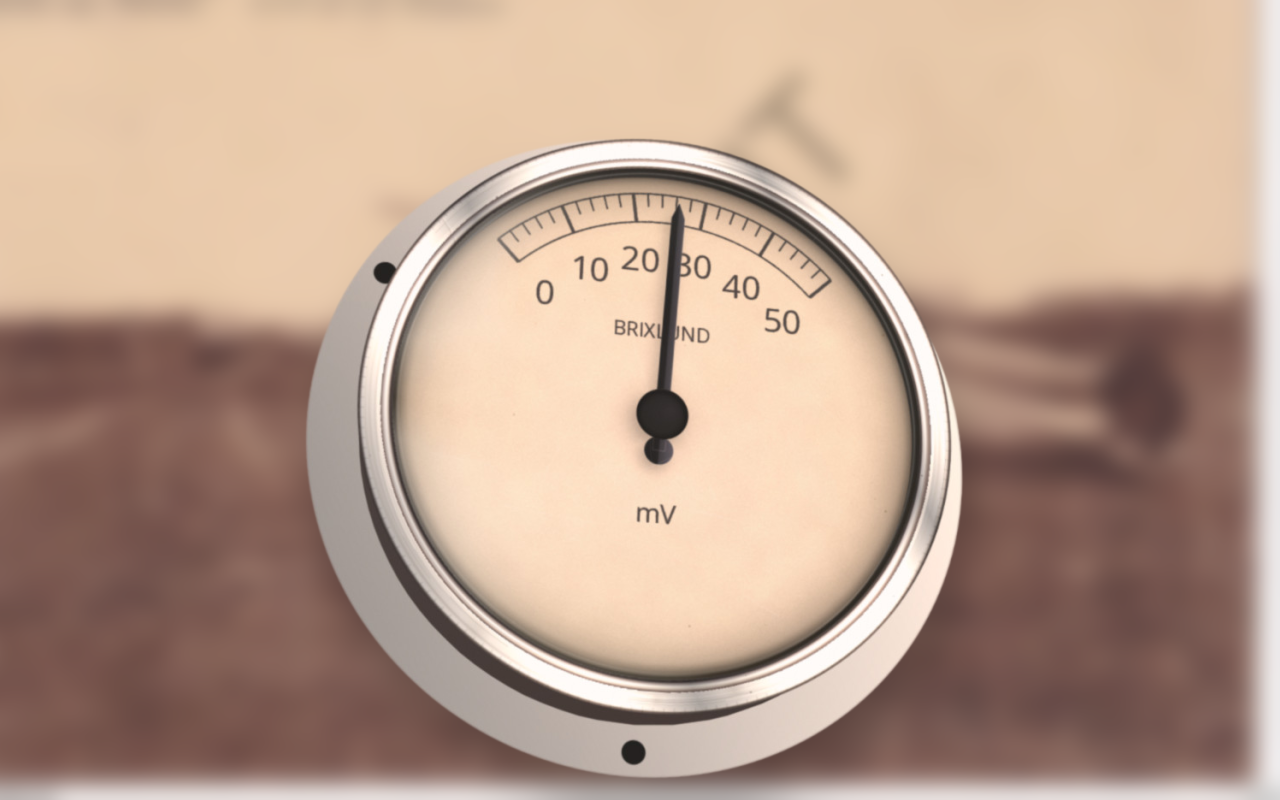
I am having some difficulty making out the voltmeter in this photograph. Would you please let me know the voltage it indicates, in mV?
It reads 26 mV
